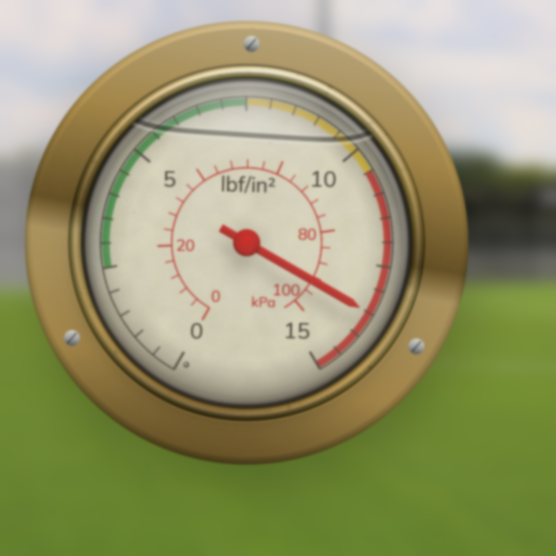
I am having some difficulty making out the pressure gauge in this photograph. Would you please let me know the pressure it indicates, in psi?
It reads 13.5 psi
